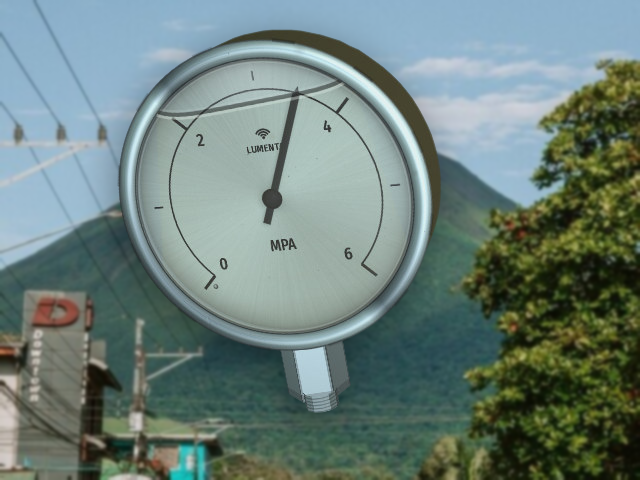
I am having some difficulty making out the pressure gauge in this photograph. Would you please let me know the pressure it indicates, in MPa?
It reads 3.5 MPa
